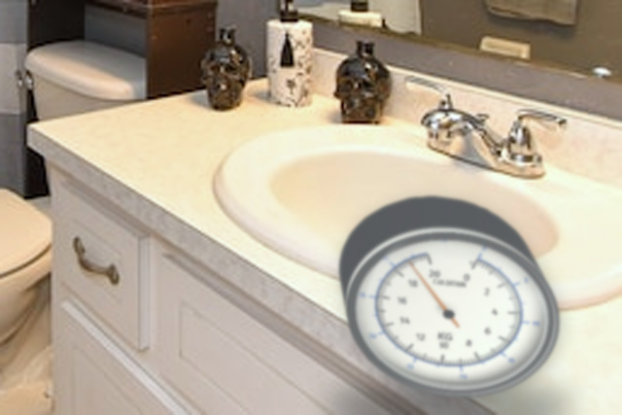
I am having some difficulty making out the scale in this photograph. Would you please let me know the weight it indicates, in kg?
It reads 19 kg
